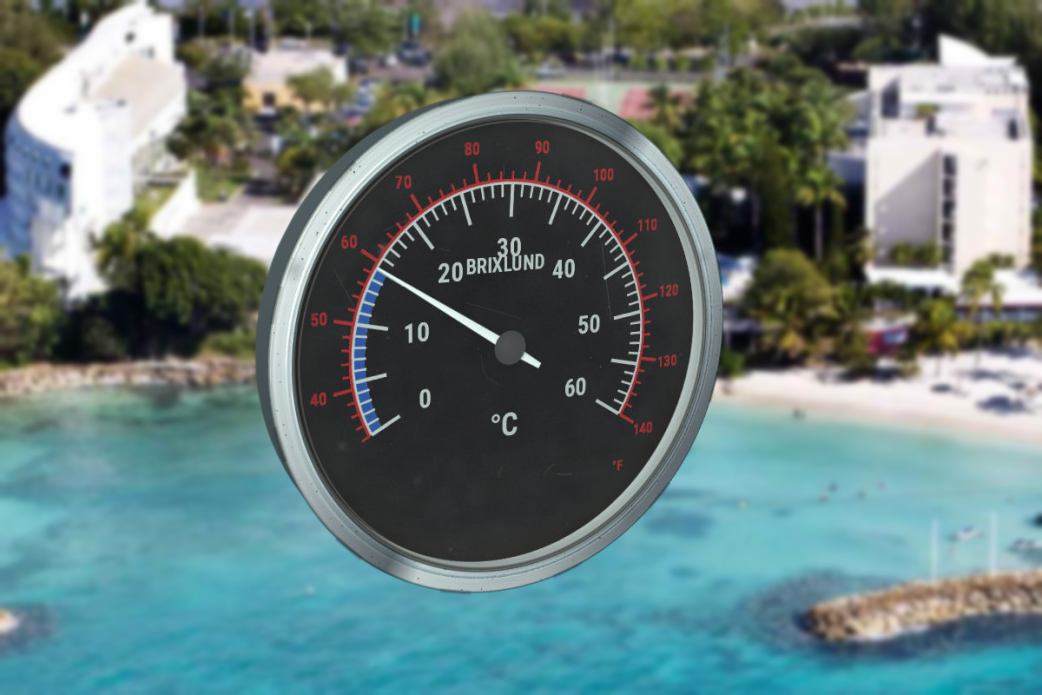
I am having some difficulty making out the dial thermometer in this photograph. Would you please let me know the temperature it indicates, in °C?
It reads 15 °C
